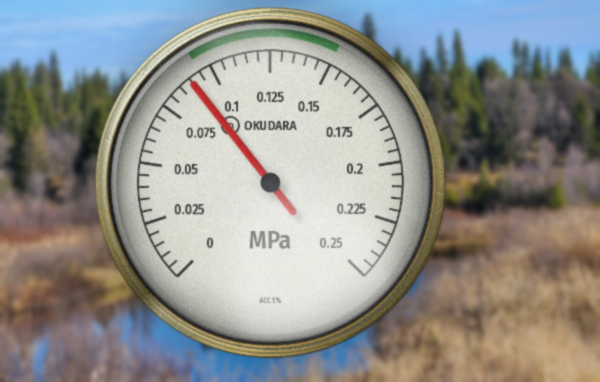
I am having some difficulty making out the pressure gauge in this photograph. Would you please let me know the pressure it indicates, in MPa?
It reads 0.09 MPa
